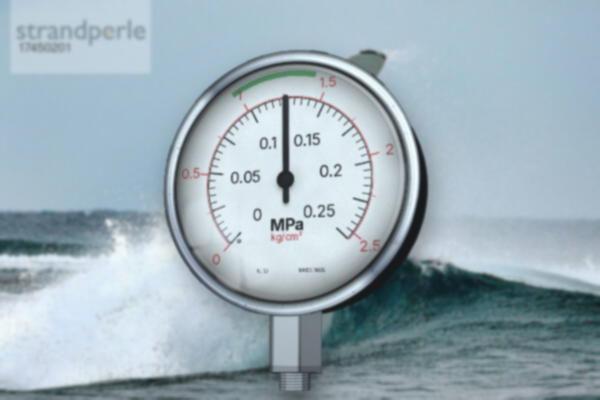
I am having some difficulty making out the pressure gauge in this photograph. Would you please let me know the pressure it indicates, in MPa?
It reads 0.125 MPa
